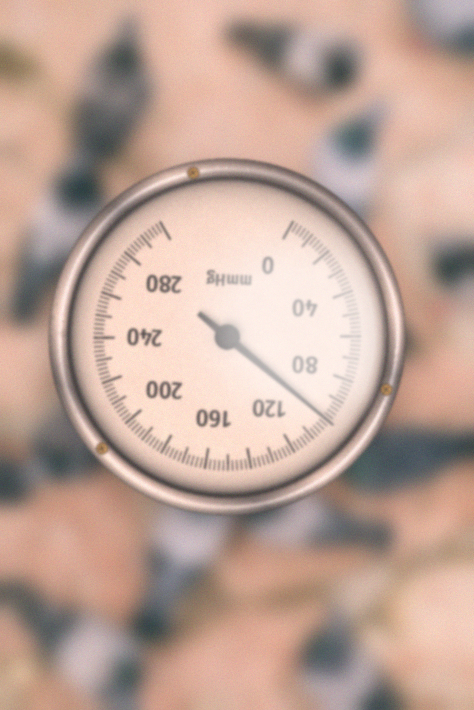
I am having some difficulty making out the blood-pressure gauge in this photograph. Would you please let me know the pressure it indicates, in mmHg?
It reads 100 mmHg
